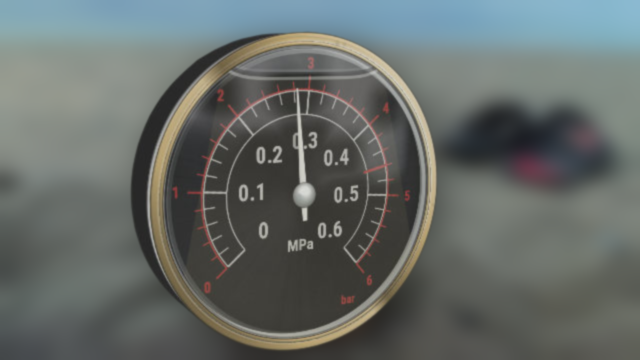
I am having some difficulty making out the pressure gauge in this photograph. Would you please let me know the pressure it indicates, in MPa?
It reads 0.28 MPa
